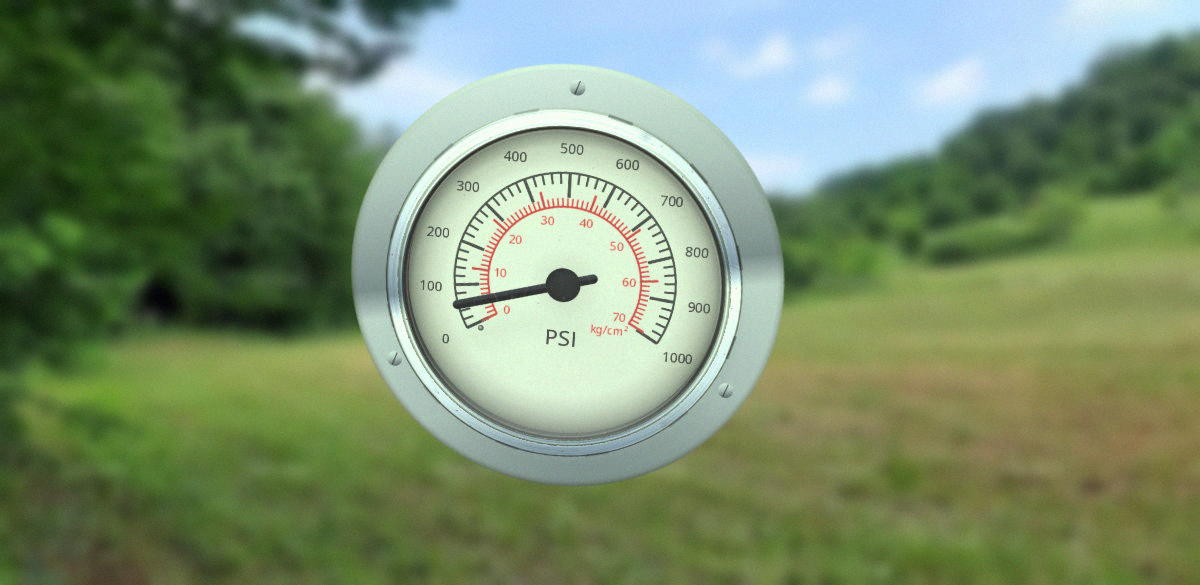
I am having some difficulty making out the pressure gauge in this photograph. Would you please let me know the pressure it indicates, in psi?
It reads 60 psi
